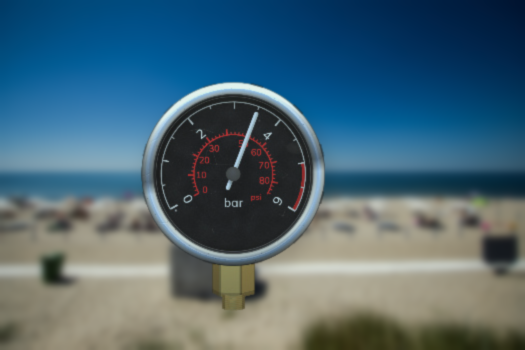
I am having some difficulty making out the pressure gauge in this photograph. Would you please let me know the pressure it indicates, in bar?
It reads 3.5 bar
